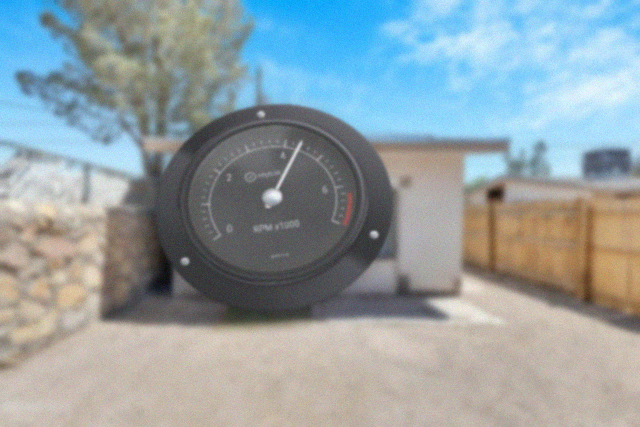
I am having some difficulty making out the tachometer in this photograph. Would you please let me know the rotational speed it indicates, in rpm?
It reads 4400 rpm
